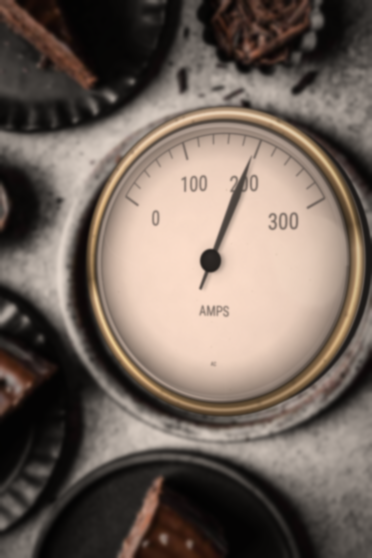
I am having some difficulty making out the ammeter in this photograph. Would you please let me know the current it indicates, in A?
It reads 200 A
